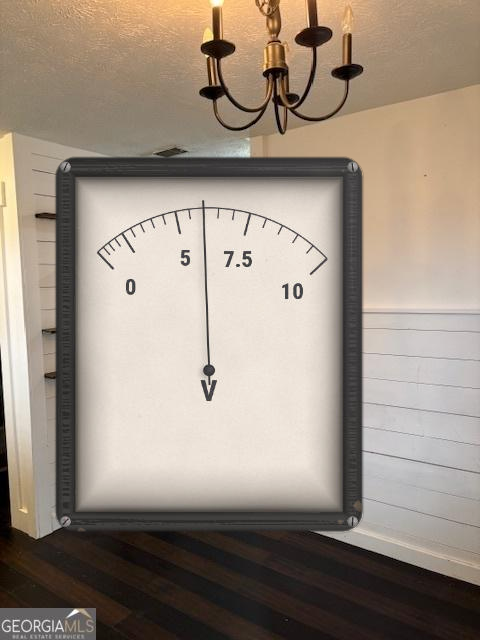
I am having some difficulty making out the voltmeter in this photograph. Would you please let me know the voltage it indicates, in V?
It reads 6 V
